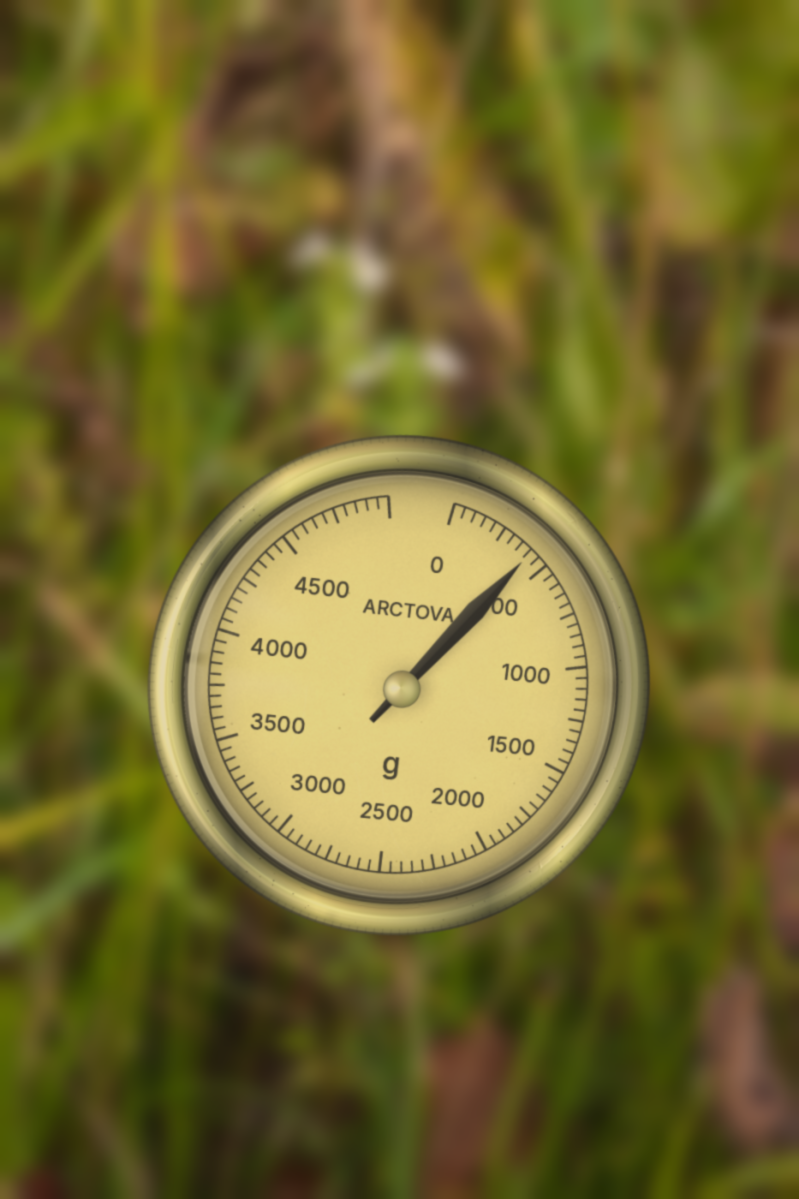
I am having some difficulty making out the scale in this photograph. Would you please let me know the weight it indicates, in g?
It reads 400 g
